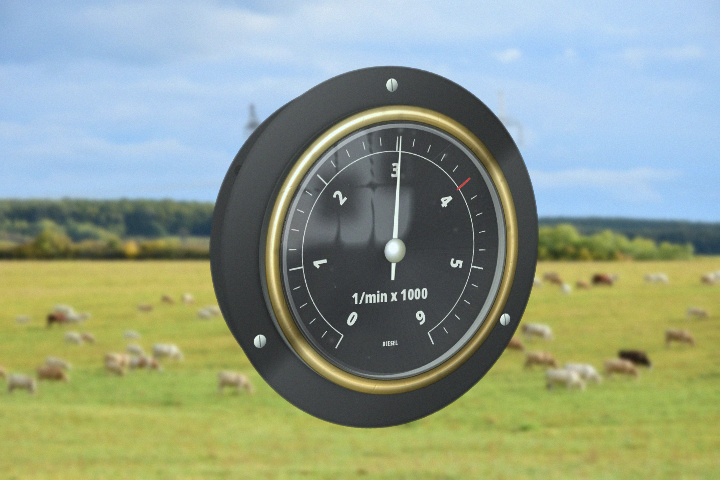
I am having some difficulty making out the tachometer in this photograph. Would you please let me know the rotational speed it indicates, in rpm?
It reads 3000 rpm
